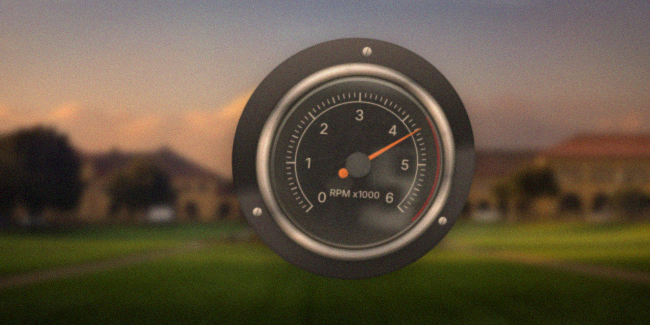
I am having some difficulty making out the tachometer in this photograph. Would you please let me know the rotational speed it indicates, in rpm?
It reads 4300 rpm
